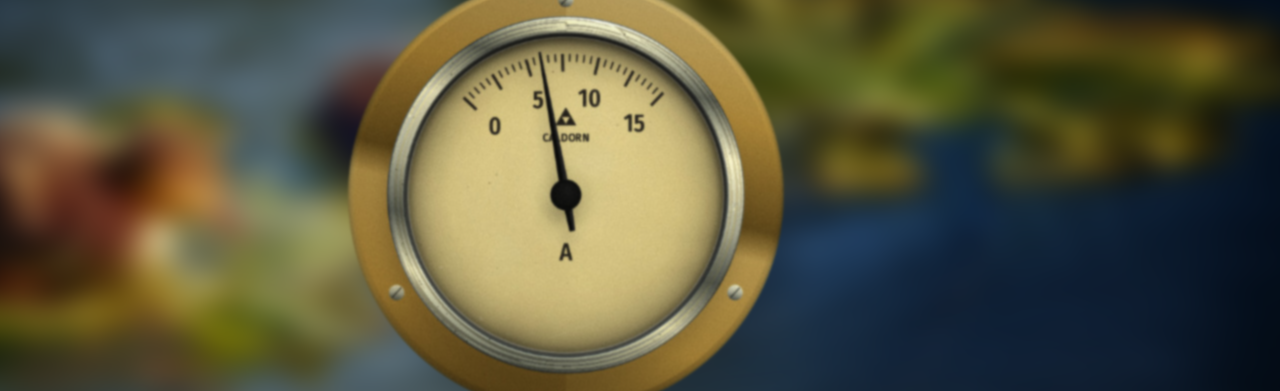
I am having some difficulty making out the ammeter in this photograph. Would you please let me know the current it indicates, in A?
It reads 6 A
